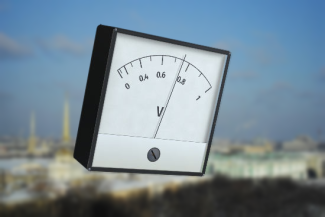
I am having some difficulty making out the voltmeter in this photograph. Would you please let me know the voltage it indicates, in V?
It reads 0.75 V
